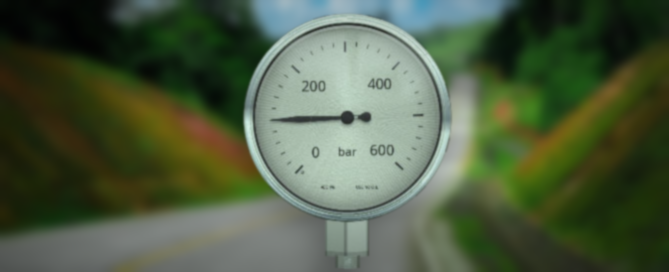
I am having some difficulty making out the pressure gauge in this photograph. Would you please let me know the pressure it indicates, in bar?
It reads 100 bar
